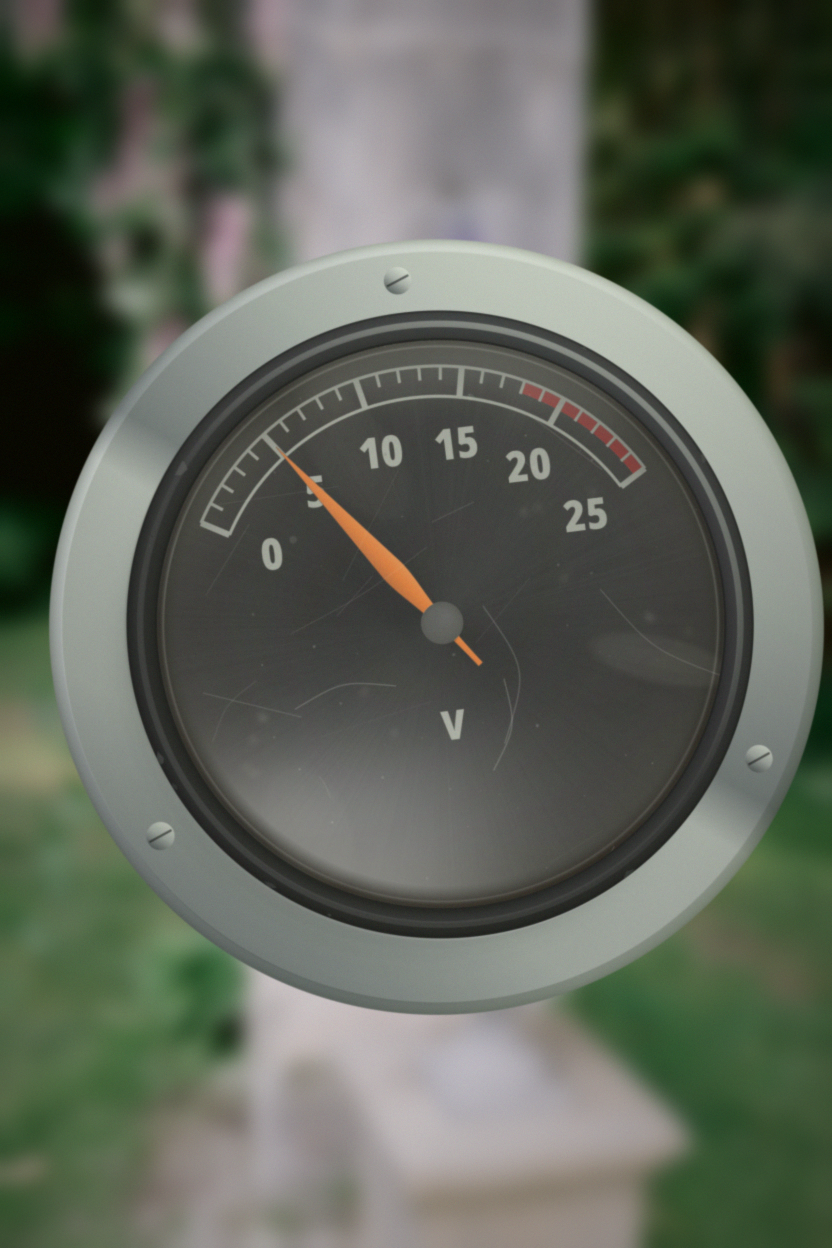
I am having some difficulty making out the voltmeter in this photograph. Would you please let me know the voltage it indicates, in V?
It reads 5 V
